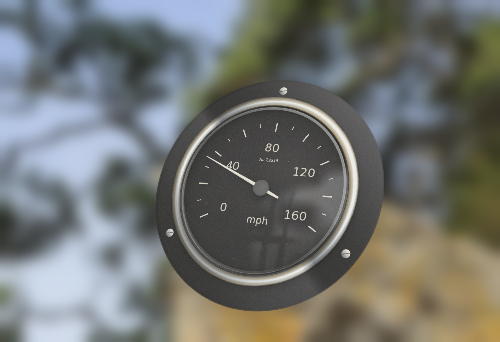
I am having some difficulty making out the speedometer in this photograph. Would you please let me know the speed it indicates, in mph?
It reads 35 mph
